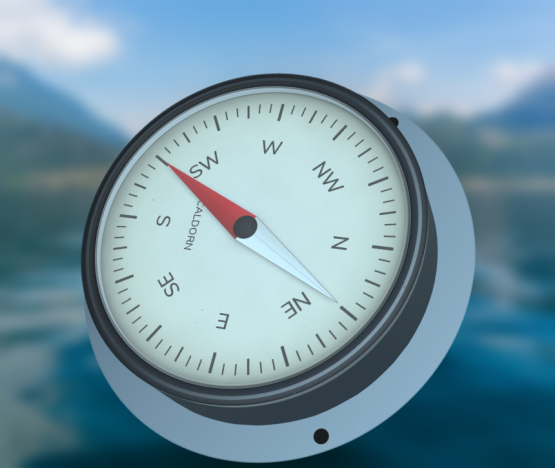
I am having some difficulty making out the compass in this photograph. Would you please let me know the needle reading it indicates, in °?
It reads 210 °
